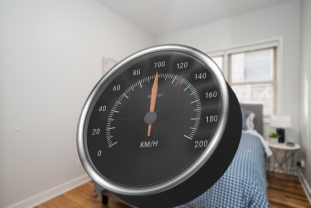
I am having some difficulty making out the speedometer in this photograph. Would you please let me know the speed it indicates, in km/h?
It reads 100 km/h
